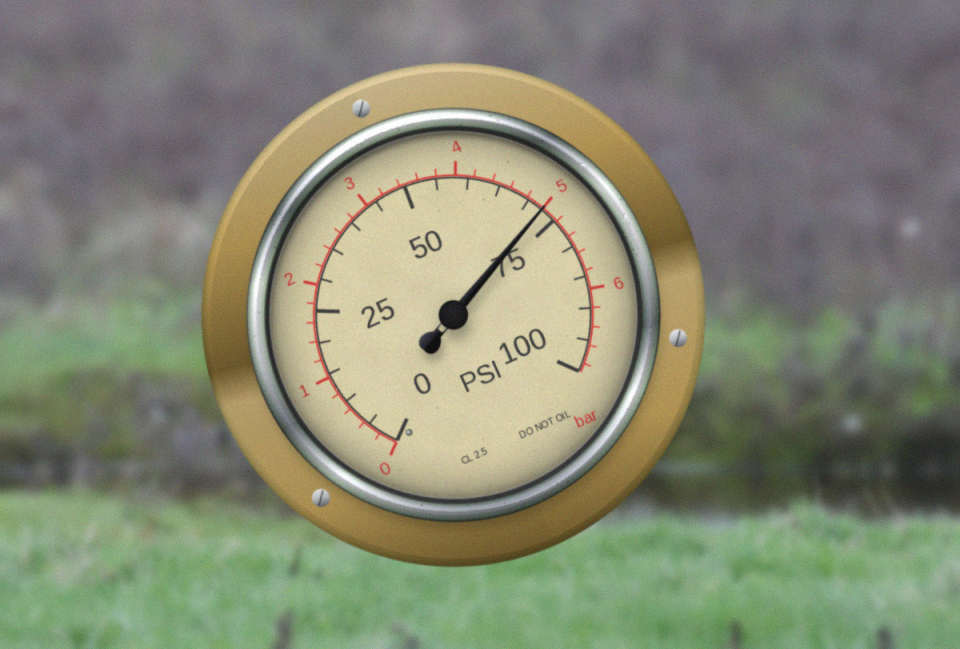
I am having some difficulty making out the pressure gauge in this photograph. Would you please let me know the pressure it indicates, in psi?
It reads 72.5 psi
